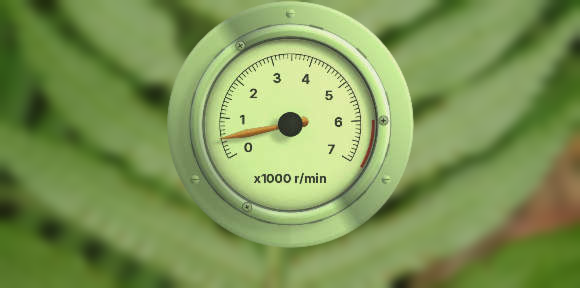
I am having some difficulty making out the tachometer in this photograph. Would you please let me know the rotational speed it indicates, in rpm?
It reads 500 rpm
